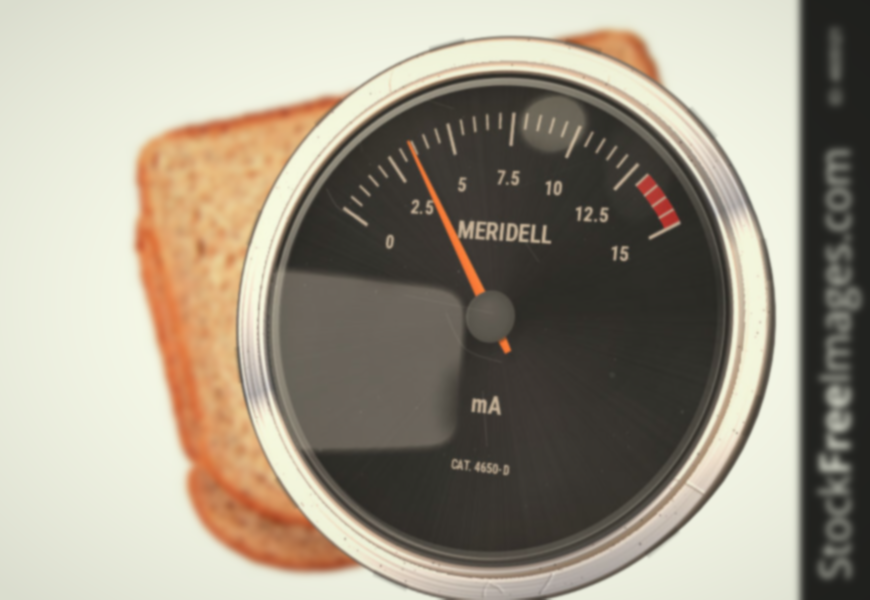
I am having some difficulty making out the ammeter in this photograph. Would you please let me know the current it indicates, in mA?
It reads 3.5 mA
